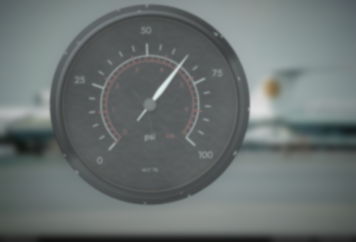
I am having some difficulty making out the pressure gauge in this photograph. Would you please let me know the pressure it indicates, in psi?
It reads 65 psi
